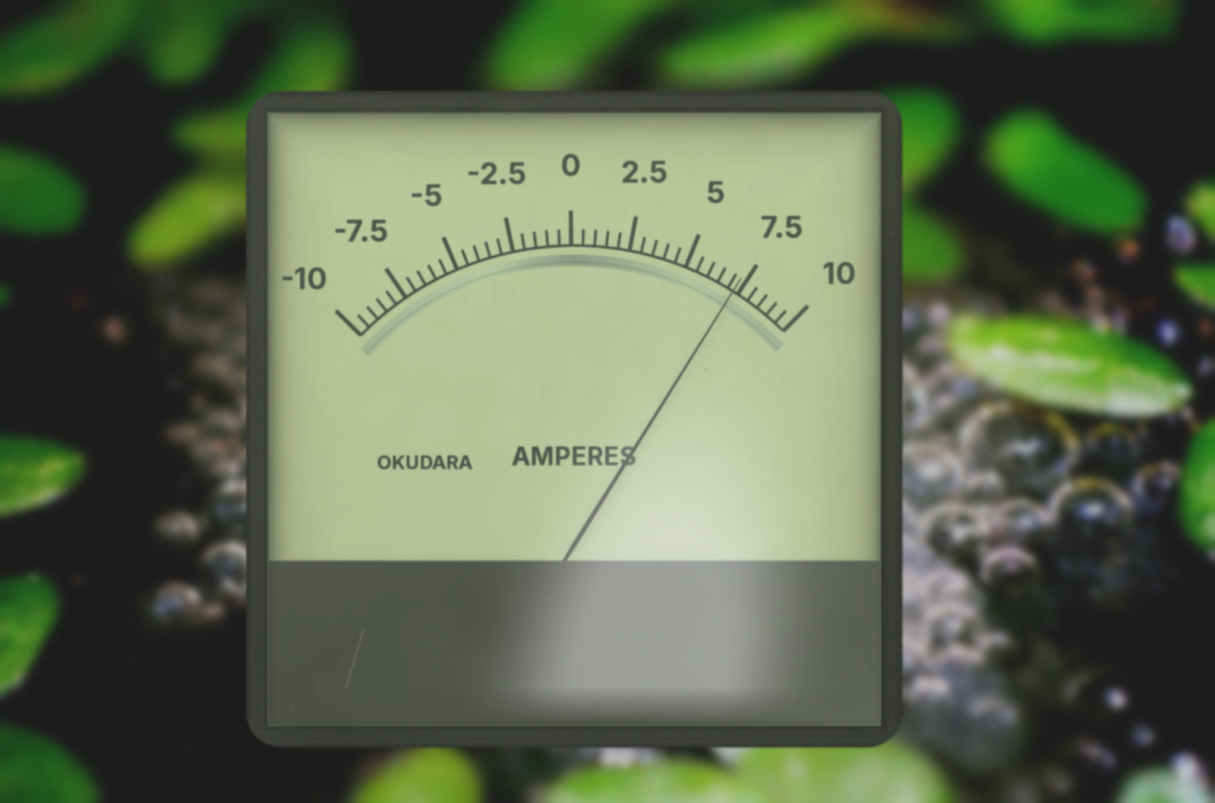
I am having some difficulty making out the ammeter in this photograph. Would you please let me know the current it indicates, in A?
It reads 7.25 A
